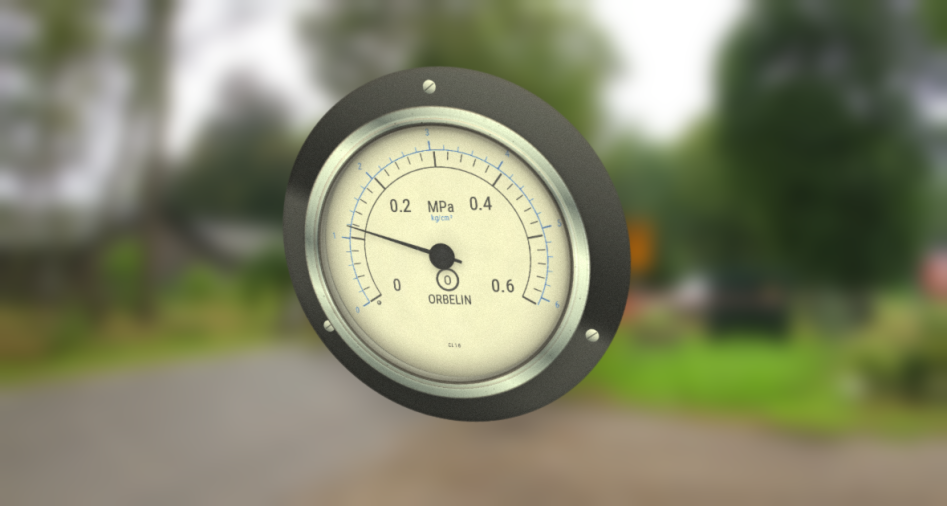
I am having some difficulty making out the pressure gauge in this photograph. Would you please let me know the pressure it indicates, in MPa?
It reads 0.12 MPa
